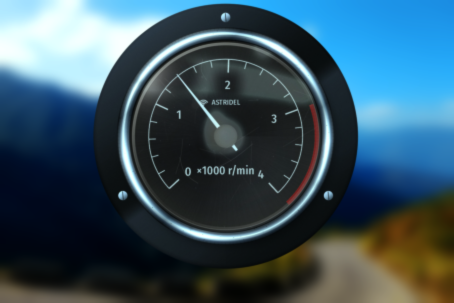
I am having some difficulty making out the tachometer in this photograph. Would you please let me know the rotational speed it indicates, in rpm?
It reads 1400 rpm
